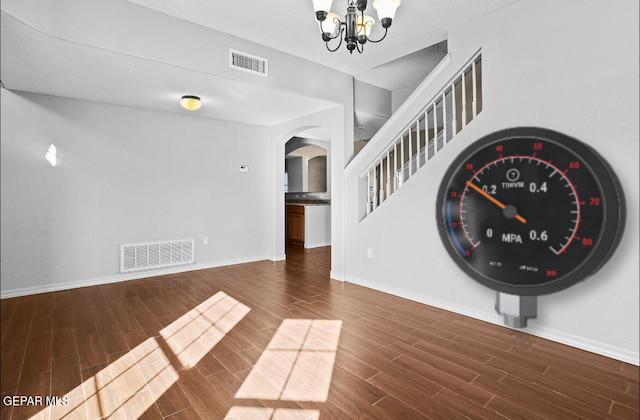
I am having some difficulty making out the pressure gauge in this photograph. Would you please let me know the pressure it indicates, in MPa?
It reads 0.18 MPa
